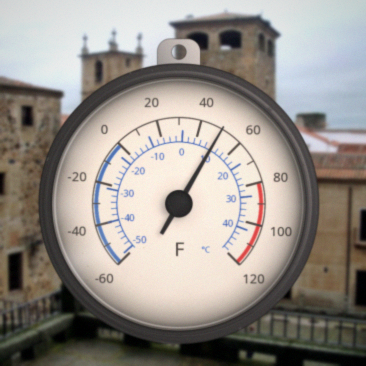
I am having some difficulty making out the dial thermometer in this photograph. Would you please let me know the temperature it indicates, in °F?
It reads 50 °F
